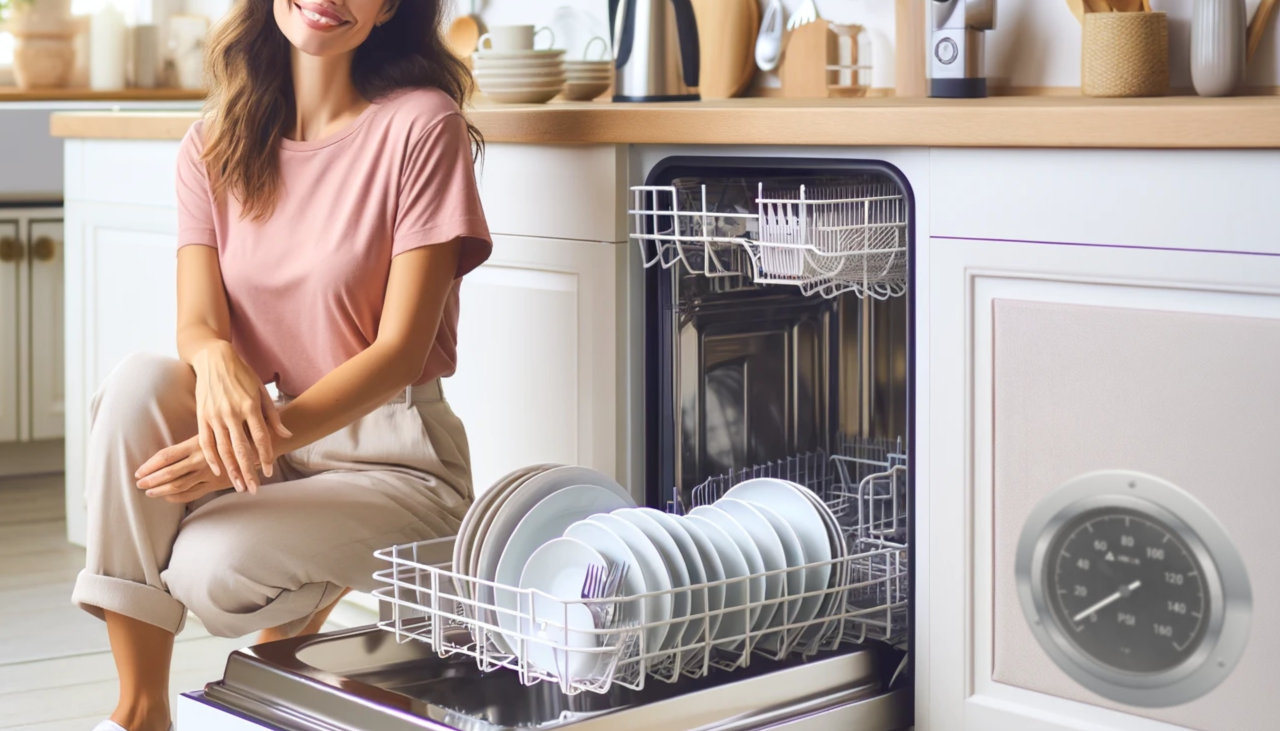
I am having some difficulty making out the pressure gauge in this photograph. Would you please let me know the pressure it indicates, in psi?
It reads 5 psi
